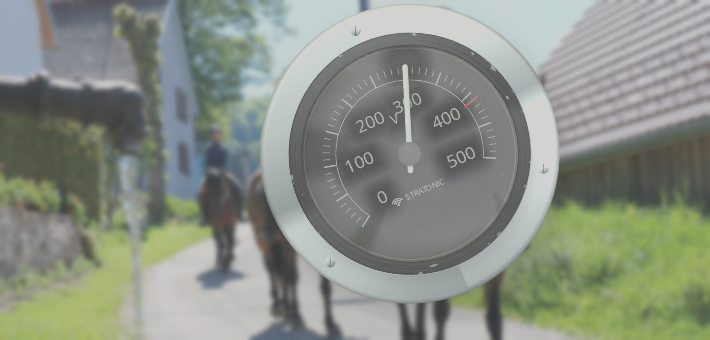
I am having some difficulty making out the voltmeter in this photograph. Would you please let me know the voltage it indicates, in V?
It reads 300 V
